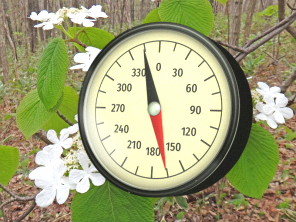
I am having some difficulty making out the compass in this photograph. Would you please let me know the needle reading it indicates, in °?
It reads 165 °
